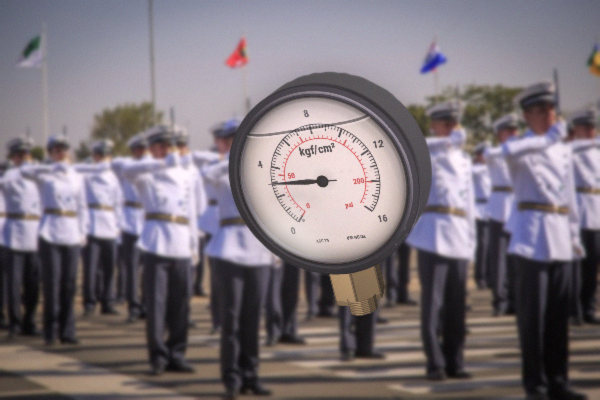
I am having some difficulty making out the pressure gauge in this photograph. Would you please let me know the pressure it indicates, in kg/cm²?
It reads 3 kg/cm²
